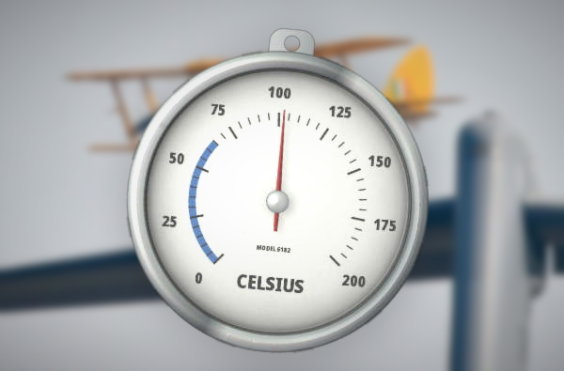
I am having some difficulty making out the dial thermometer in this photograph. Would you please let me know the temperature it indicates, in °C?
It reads 102.5 °C
